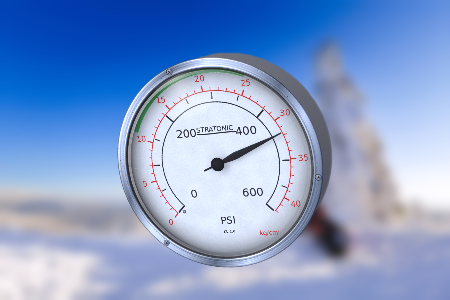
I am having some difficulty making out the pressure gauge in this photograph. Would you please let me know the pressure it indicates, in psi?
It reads 450 psi
